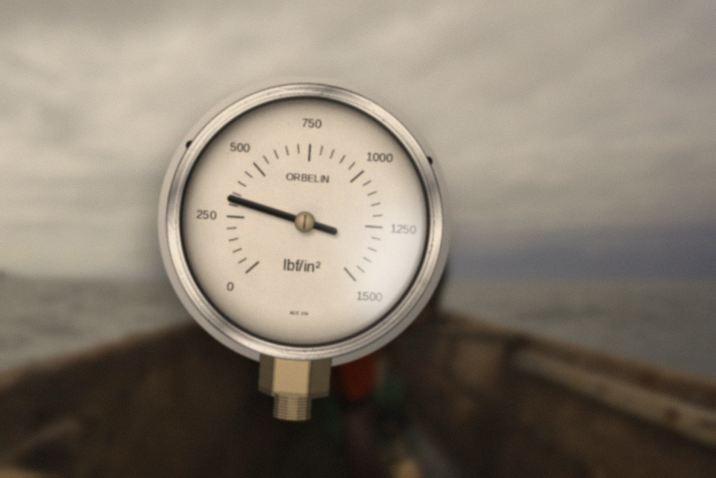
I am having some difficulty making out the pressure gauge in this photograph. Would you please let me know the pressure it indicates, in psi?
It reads 325 psi
